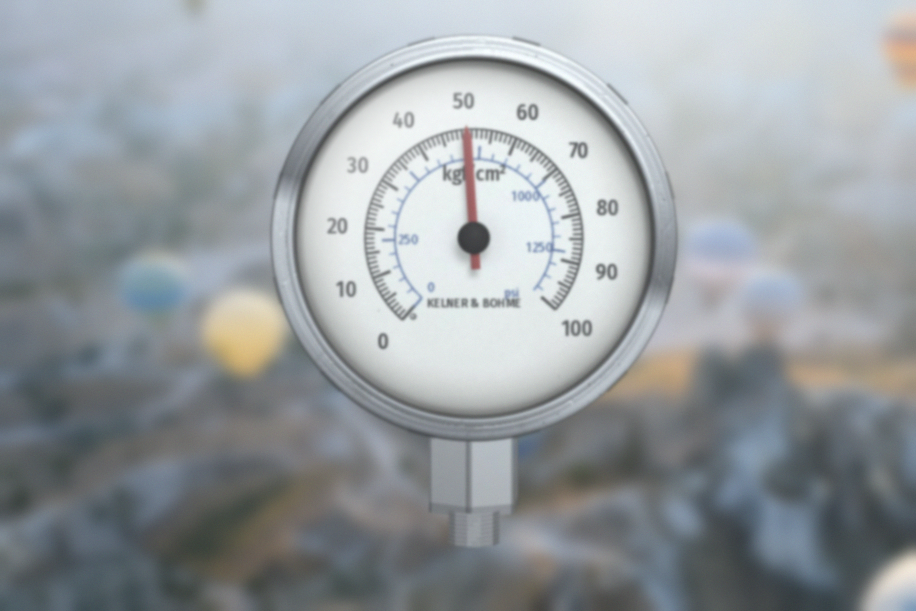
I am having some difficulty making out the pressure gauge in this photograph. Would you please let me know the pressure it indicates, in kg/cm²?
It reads 50 kg/cm²
